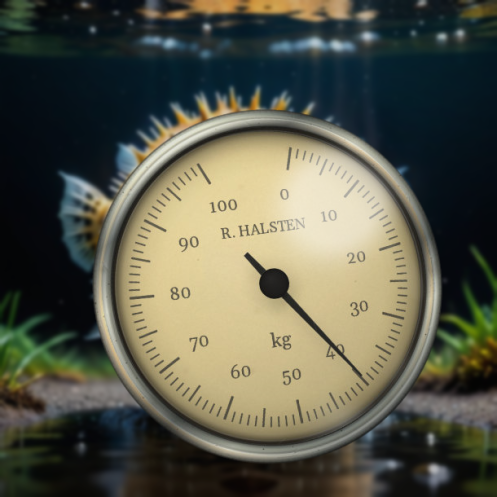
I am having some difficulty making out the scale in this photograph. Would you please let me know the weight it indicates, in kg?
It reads 40 kg
